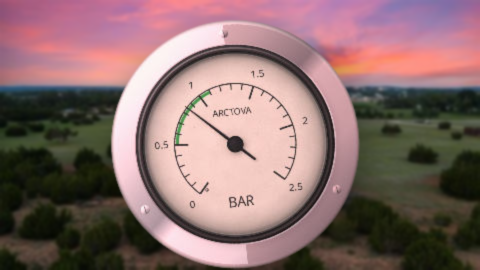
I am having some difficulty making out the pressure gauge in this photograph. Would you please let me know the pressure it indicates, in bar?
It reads 0.85 bar
